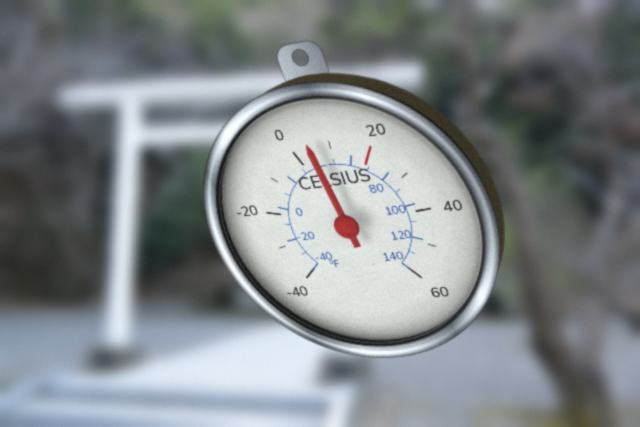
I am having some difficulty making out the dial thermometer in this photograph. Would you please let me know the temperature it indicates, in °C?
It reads 5 °C
